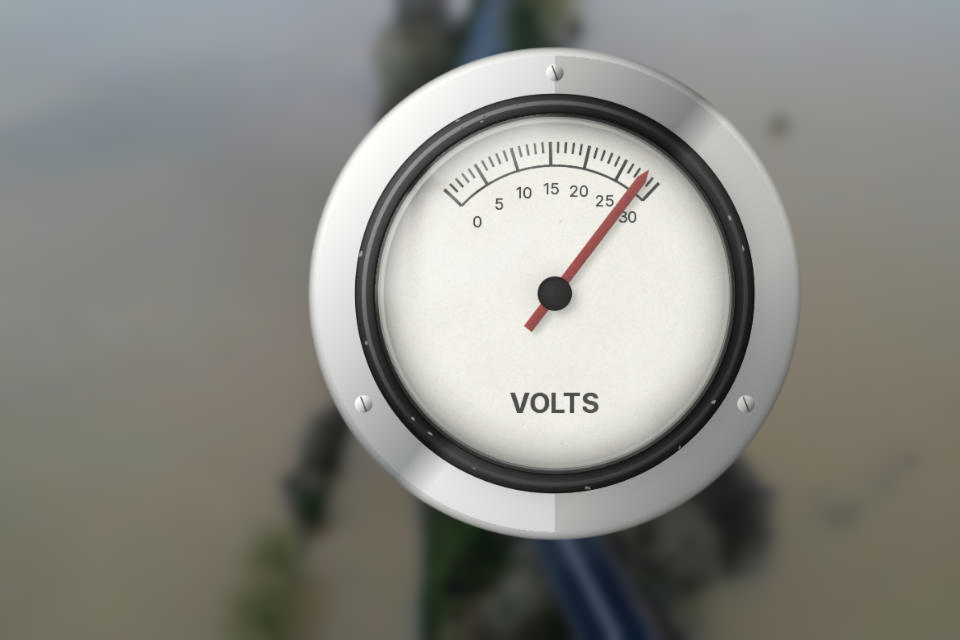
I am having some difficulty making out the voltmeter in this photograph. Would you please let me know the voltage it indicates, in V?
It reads 28 V
